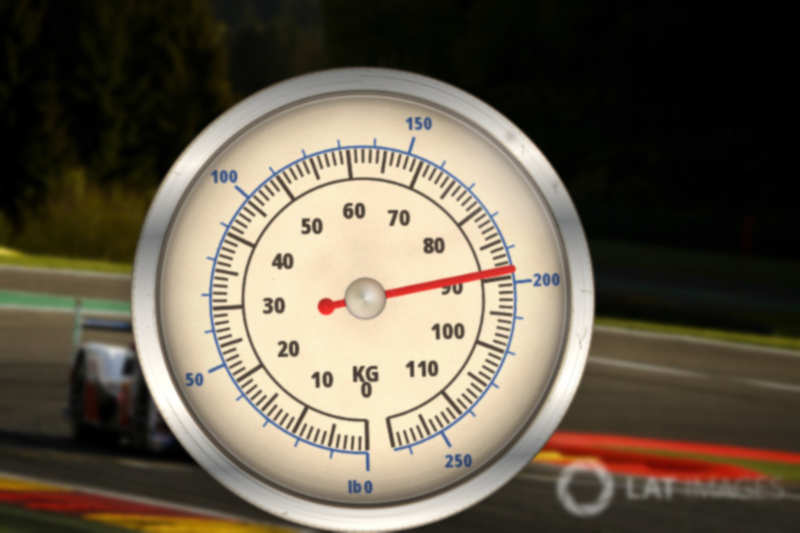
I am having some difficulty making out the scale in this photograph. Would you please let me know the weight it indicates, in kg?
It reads 89 kg
